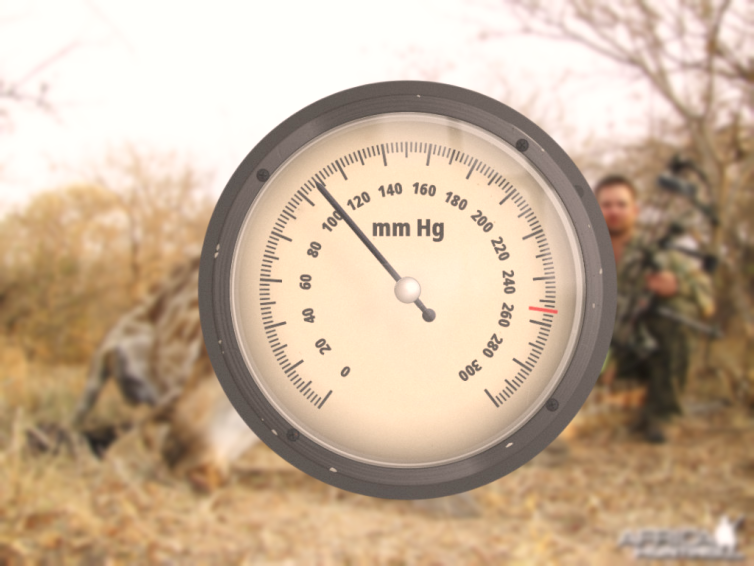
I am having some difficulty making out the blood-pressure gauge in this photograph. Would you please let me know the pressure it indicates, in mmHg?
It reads 108 mmHg
